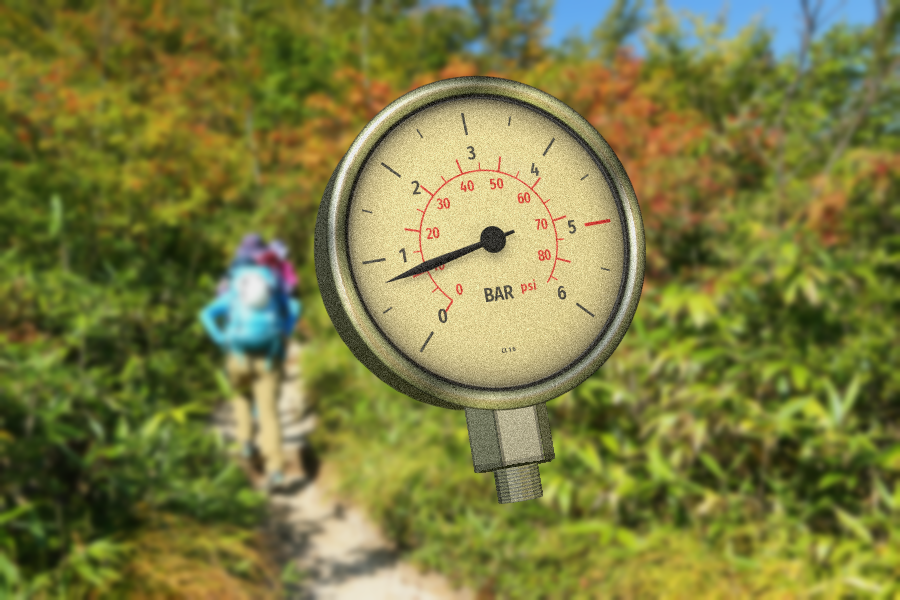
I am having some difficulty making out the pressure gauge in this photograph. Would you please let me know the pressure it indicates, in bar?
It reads 0.75 bar
